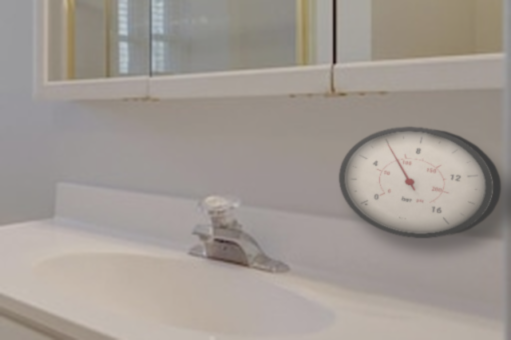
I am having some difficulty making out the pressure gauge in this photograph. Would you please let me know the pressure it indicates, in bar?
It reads 6 bar
